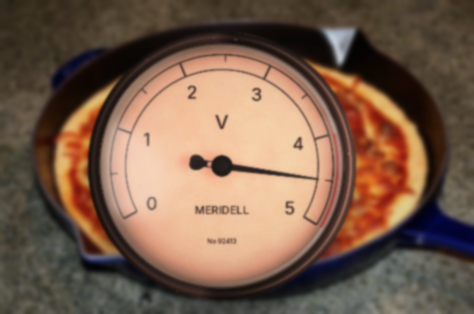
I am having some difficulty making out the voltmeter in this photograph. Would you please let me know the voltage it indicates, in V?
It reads 4.5 V
